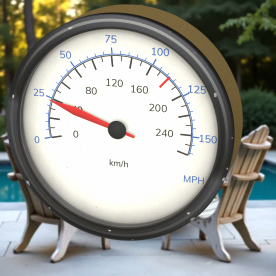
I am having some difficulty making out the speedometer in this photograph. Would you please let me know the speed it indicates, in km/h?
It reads 40 km/h
